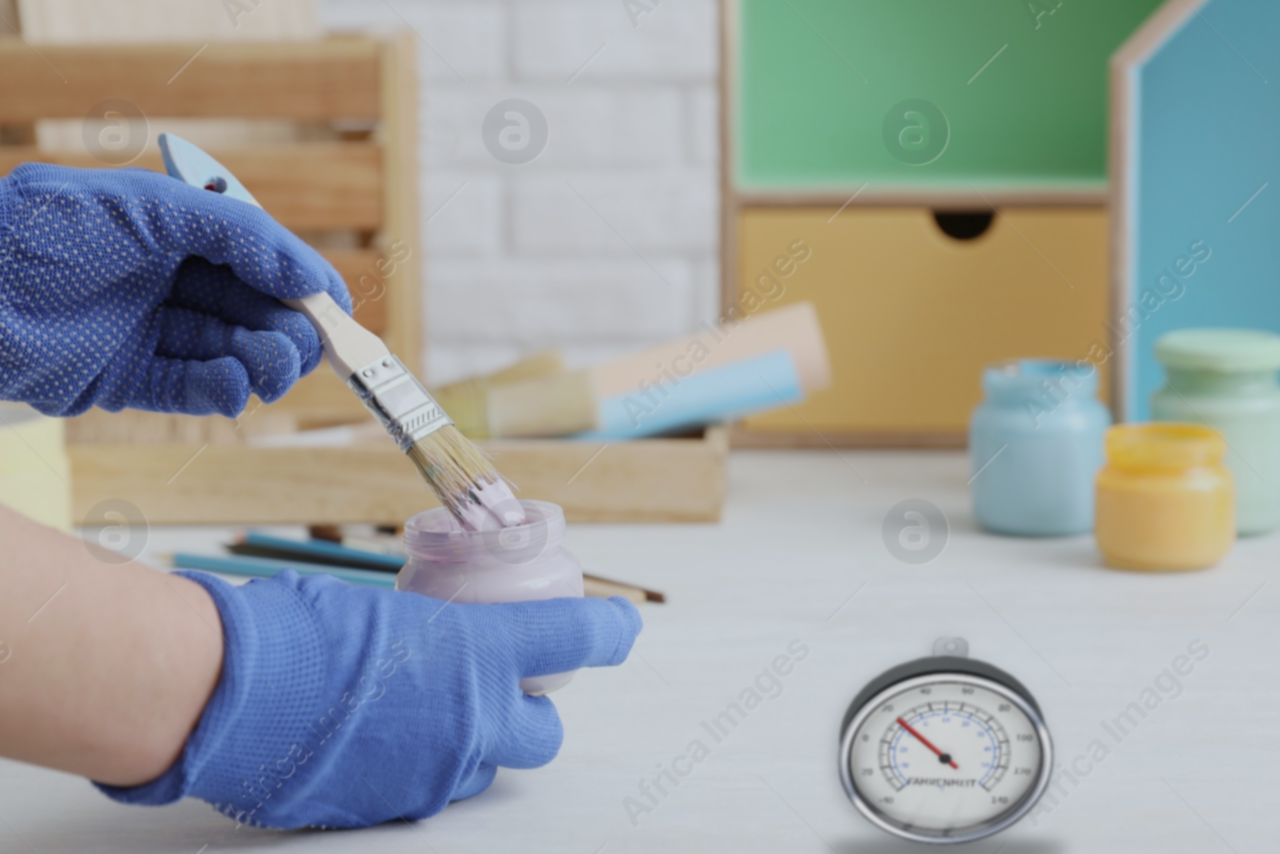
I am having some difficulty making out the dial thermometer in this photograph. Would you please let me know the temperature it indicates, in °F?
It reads 20 °F
